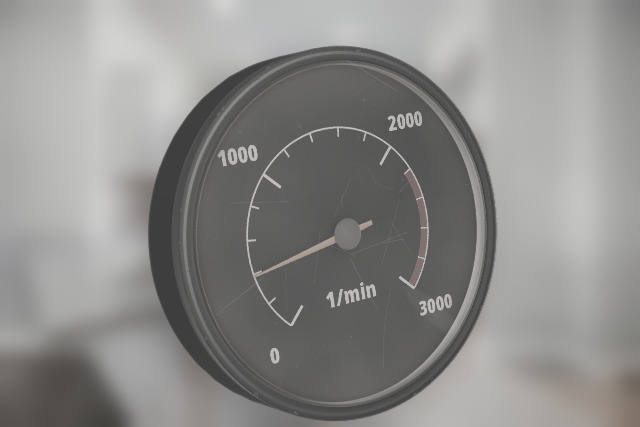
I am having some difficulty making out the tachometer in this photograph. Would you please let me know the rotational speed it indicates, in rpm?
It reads 400 rpm
